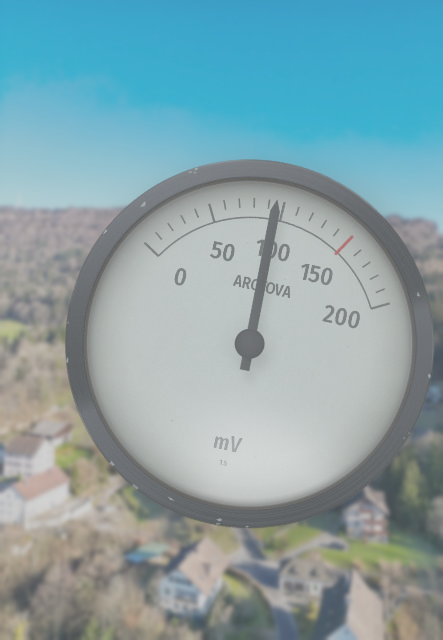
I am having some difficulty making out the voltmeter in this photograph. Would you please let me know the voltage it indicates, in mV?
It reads 95 mV
